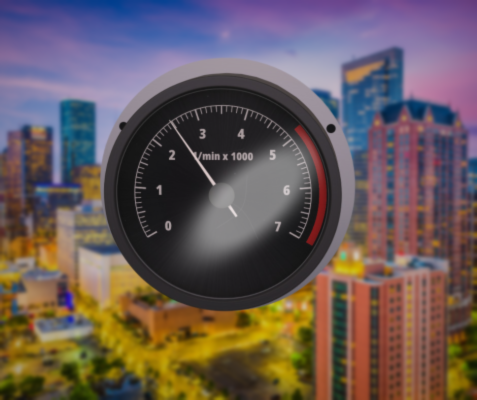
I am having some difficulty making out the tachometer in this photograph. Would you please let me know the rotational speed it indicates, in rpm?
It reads 2500 rpm
